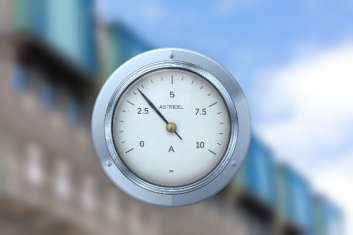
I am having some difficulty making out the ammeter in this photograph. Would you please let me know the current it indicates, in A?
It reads 3.25 A
